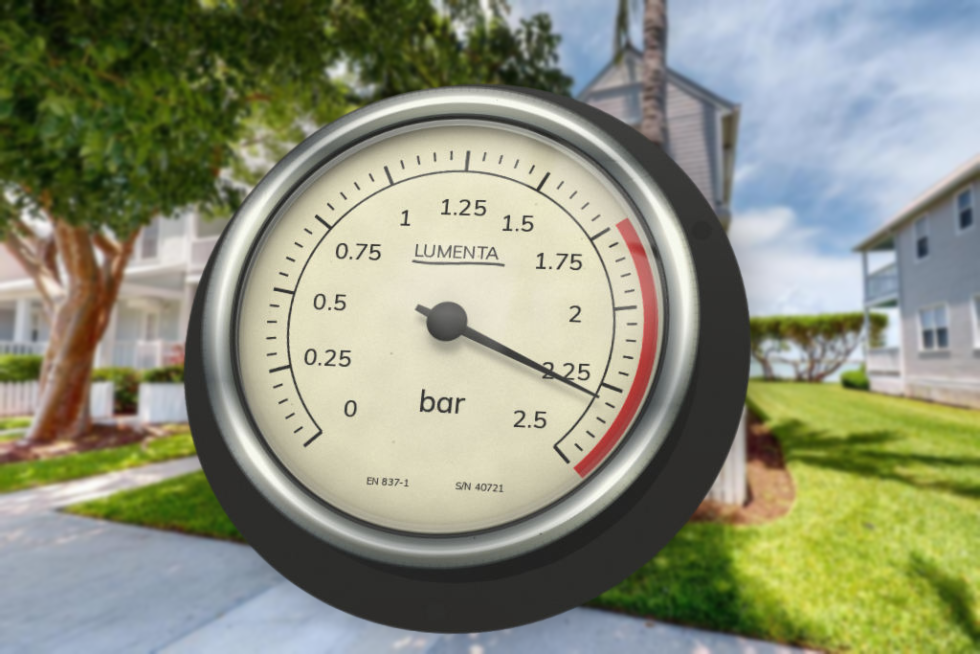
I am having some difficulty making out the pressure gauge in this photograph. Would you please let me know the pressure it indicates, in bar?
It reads 2.3 bar
